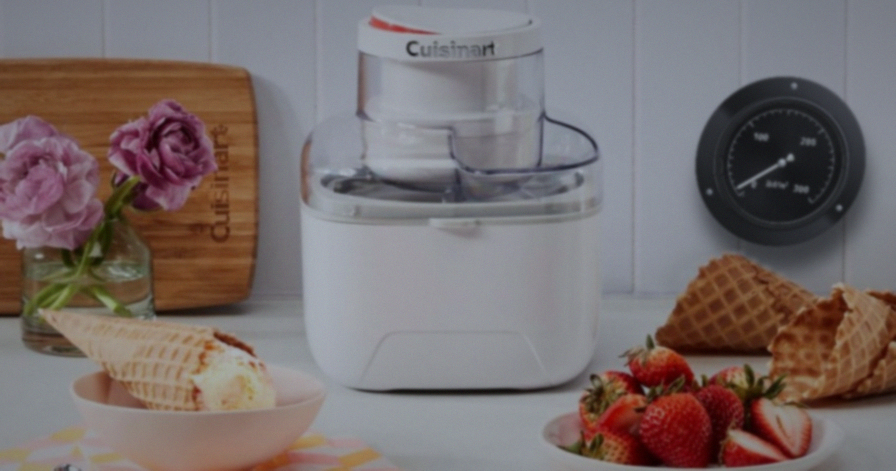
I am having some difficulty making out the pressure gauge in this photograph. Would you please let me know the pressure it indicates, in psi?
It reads 10 psi
